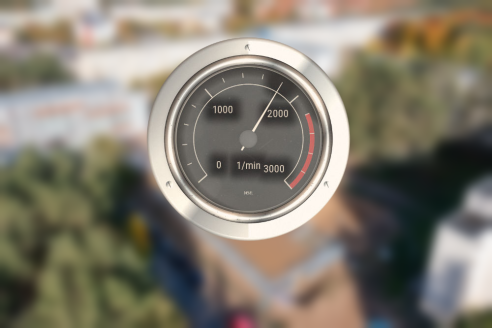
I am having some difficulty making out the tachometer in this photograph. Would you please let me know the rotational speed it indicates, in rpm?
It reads 1800 rpm
